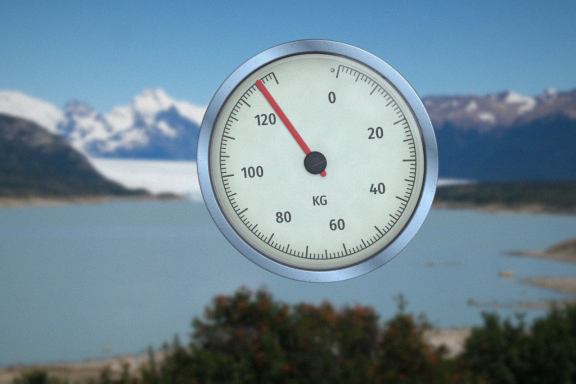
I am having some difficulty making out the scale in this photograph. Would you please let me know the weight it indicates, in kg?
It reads 126 kg
